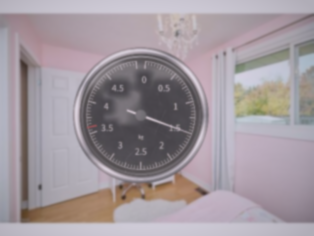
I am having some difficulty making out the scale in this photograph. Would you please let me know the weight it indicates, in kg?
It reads 1.5 kg
